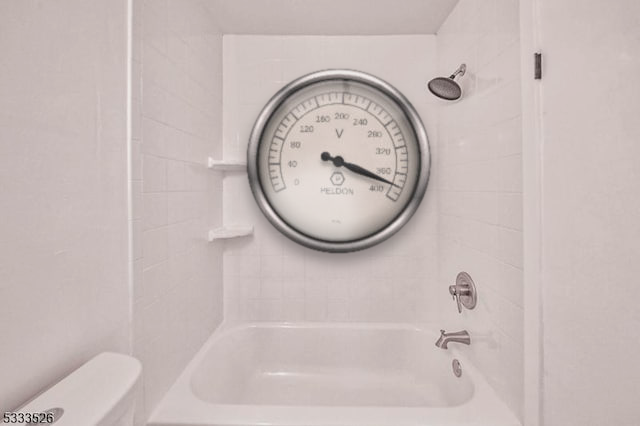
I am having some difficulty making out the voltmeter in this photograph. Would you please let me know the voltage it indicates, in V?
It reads 380 V
